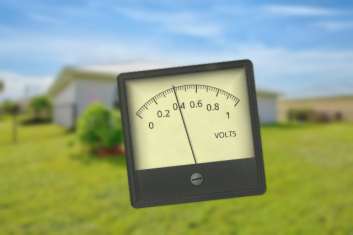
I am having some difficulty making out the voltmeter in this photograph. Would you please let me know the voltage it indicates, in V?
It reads 0.4 V
